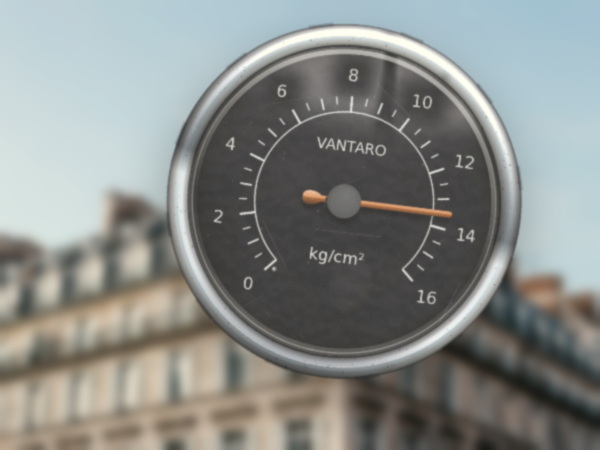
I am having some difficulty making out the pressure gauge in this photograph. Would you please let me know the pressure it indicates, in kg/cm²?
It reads 13.5 kg/cm²
